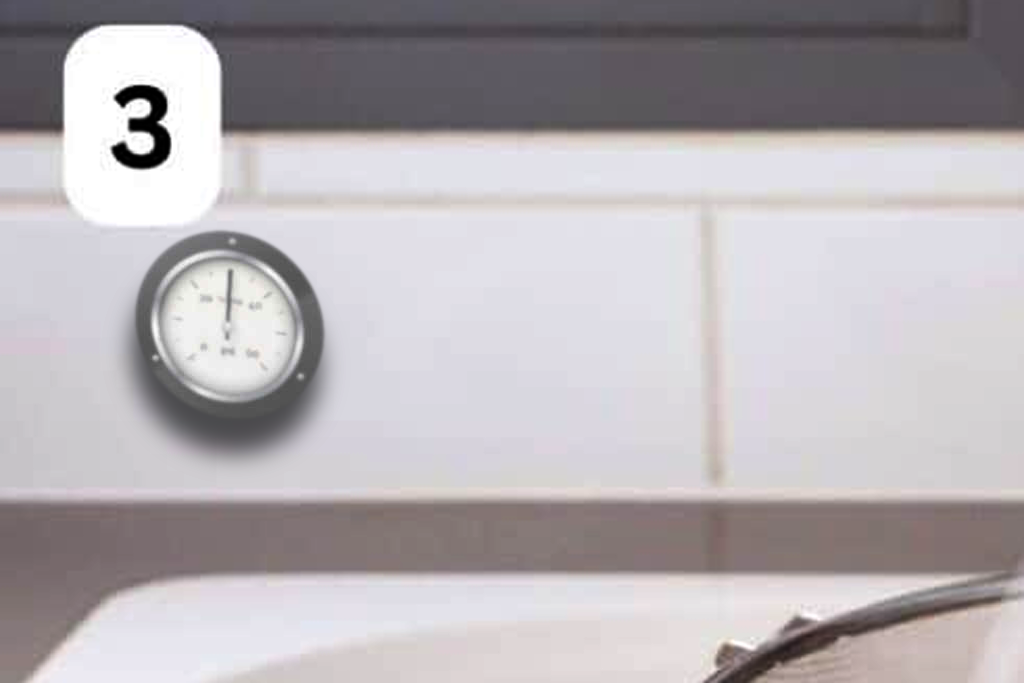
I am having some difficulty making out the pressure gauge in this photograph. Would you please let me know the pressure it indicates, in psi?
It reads 30 psi
